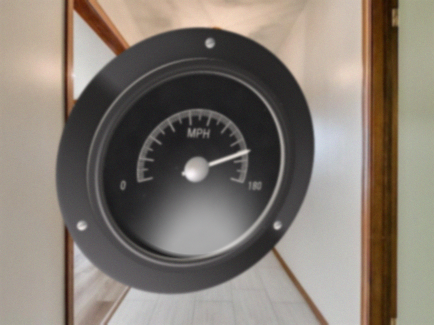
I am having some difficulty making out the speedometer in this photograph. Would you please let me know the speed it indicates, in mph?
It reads 150 mph
